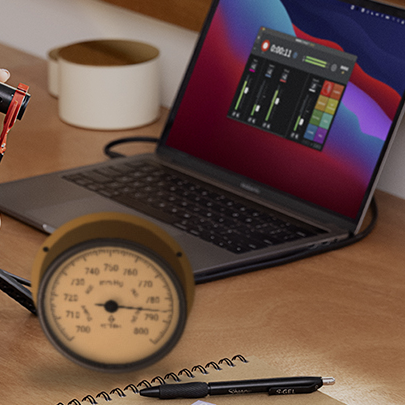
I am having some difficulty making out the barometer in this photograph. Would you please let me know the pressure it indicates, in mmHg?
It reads 785 mmHg
